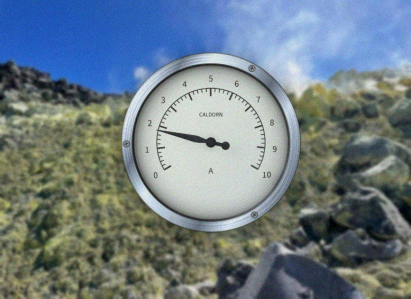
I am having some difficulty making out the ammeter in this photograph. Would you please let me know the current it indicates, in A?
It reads 1.8 A
